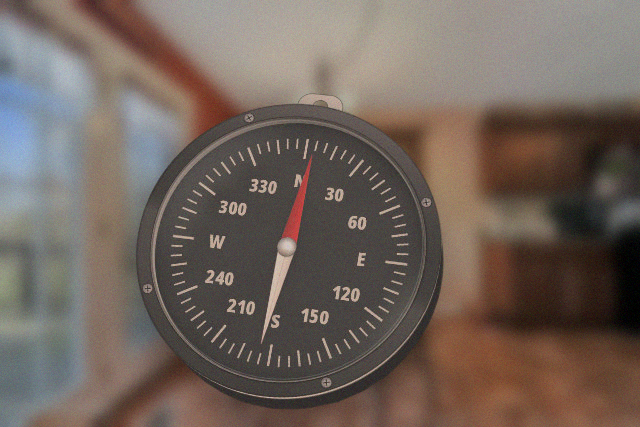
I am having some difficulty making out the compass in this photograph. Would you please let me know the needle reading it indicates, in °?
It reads 5 °
